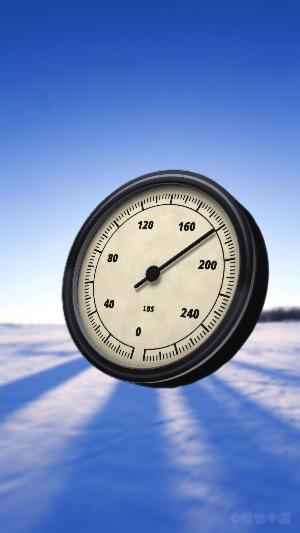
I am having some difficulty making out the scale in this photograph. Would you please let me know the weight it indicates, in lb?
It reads 180 lb
